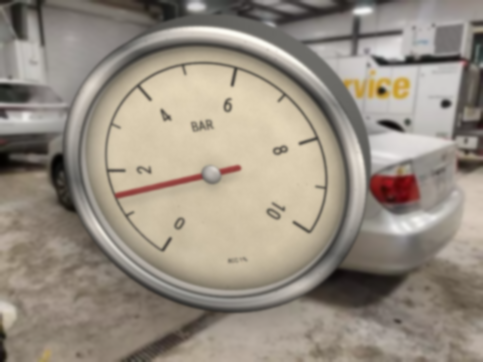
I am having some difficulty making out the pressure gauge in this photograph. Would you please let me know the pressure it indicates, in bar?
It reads 1.5 bar
